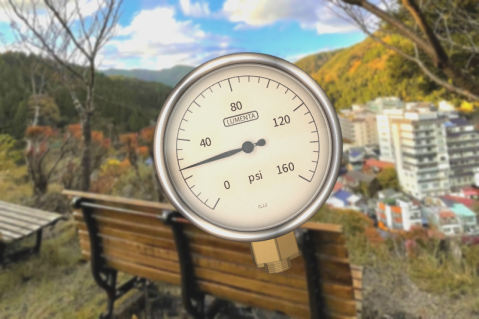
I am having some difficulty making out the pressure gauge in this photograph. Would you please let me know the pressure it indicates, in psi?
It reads 25 psi
